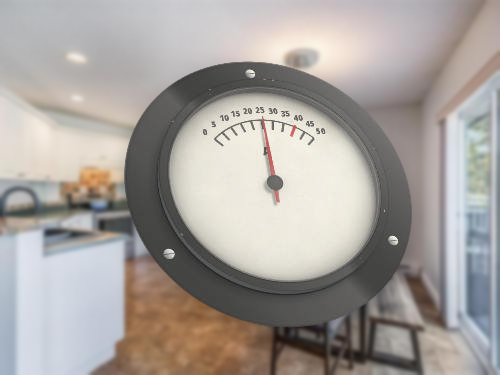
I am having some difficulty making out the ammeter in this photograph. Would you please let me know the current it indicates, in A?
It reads 25 A
